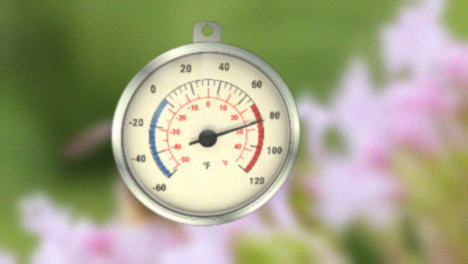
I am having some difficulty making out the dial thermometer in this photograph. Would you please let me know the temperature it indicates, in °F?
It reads 80 °F
